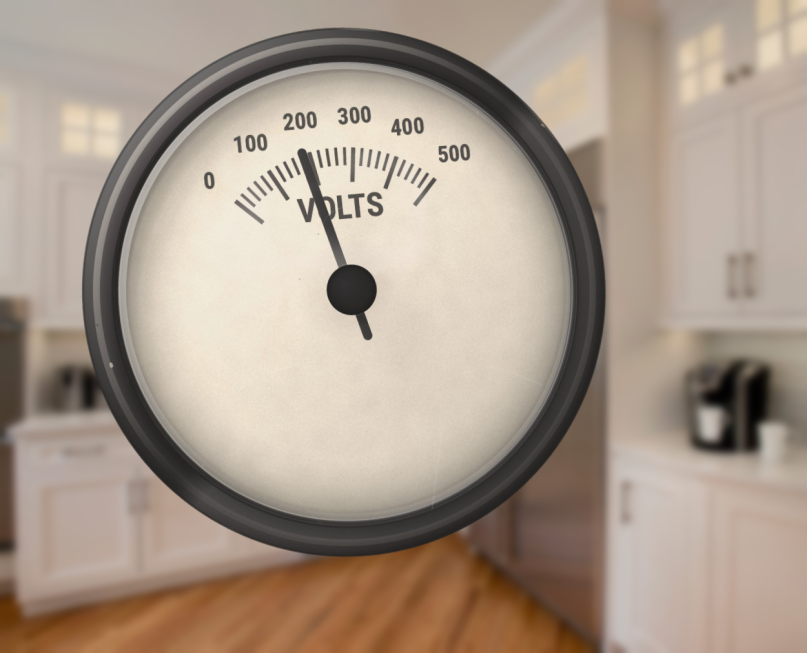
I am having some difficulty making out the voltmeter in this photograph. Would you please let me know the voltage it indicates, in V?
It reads 180 V
